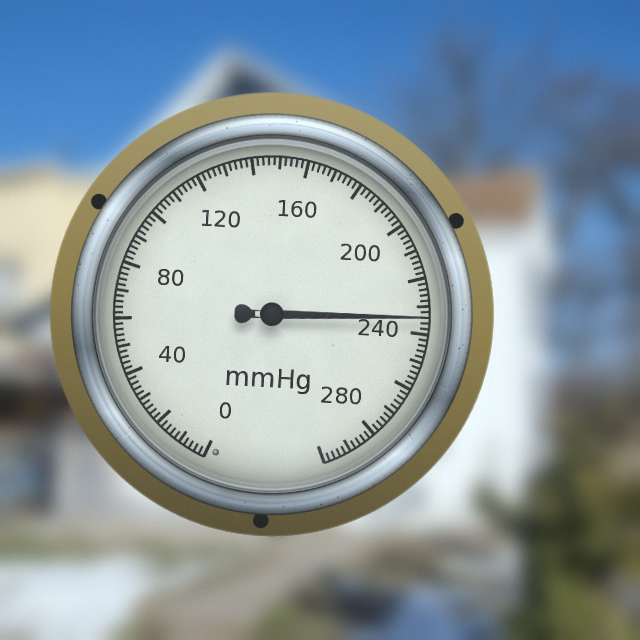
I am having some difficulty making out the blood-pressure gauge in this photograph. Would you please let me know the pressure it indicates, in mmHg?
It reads 234 mmHg
